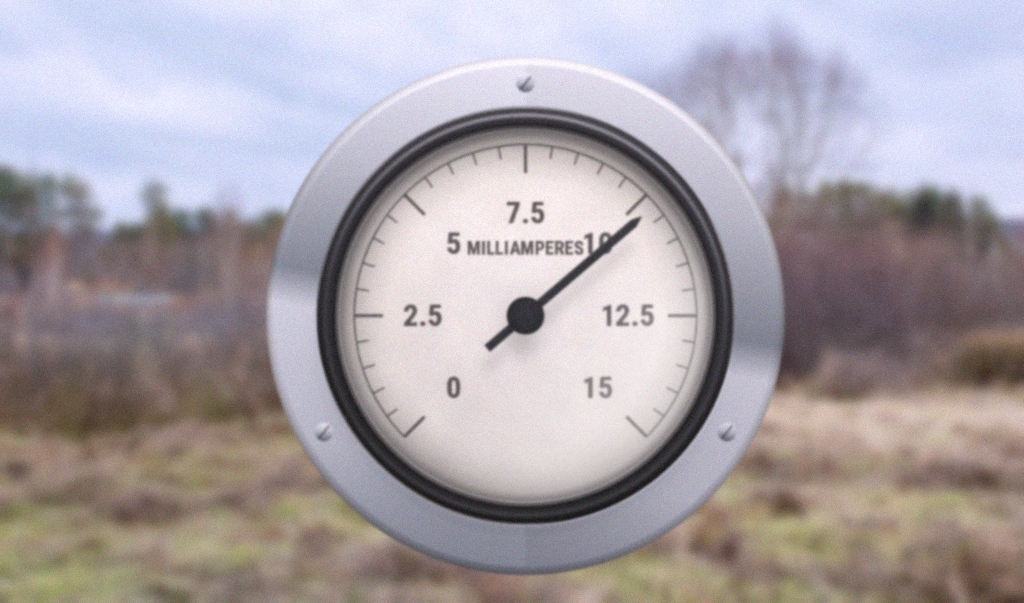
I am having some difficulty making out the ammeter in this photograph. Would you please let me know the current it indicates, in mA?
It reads 10.25 mA
